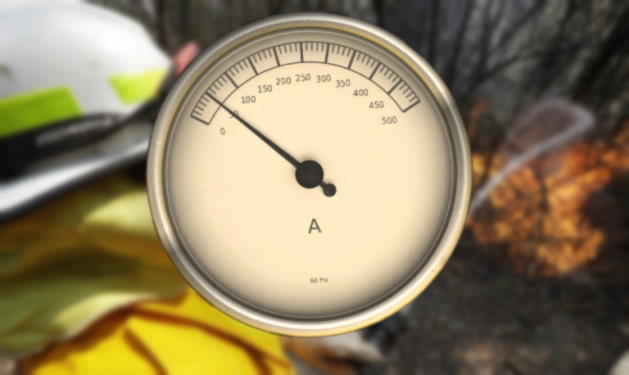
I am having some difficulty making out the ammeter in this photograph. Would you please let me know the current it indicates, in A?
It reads 50 A
